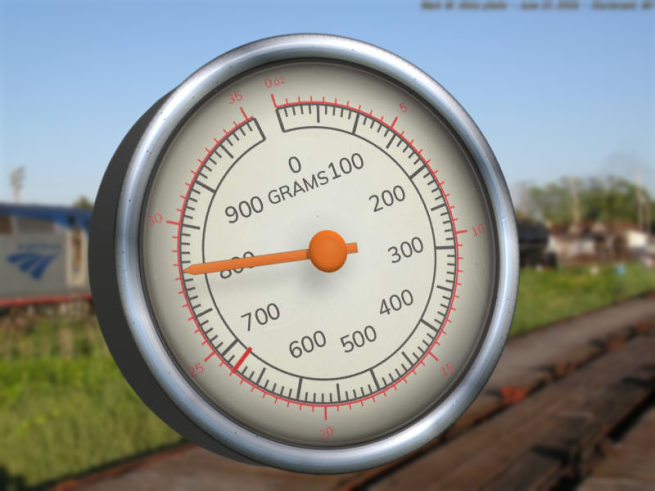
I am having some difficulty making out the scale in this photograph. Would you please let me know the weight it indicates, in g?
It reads 800 g
